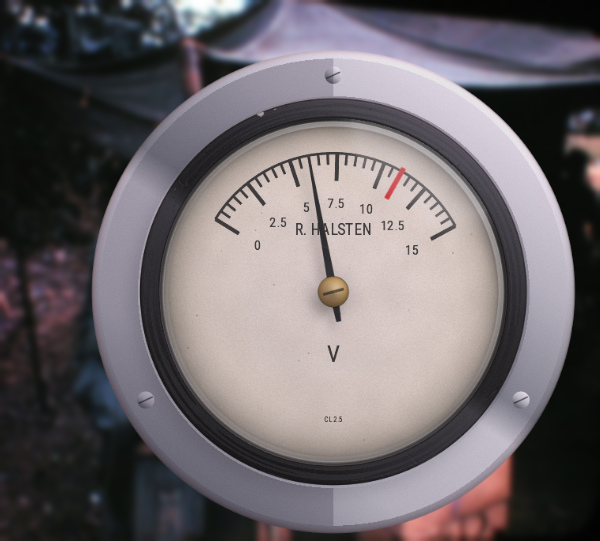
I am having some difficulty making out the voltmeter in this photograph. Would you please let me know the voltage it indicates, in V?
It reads 6 V
